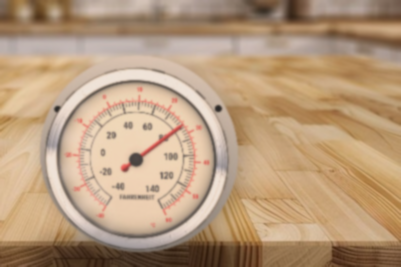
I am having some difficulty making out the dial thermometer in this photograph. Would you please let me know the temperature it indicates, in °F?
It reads 80 °F
